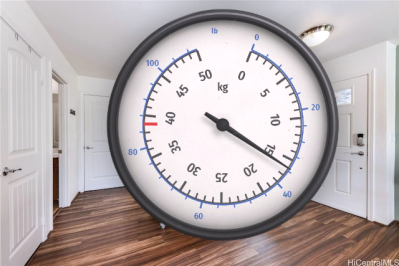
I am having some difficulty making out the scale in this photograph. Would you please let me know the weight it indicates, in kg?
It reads 16 kg
